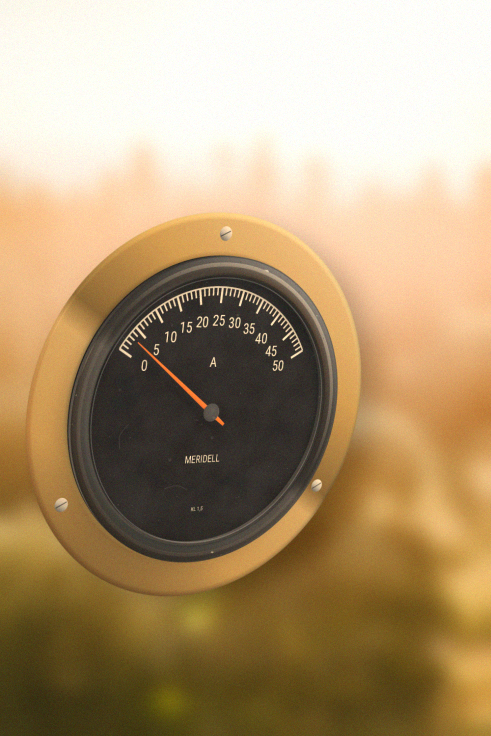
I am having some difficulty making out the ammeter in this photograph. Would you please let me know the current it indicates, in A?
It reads 3 A
